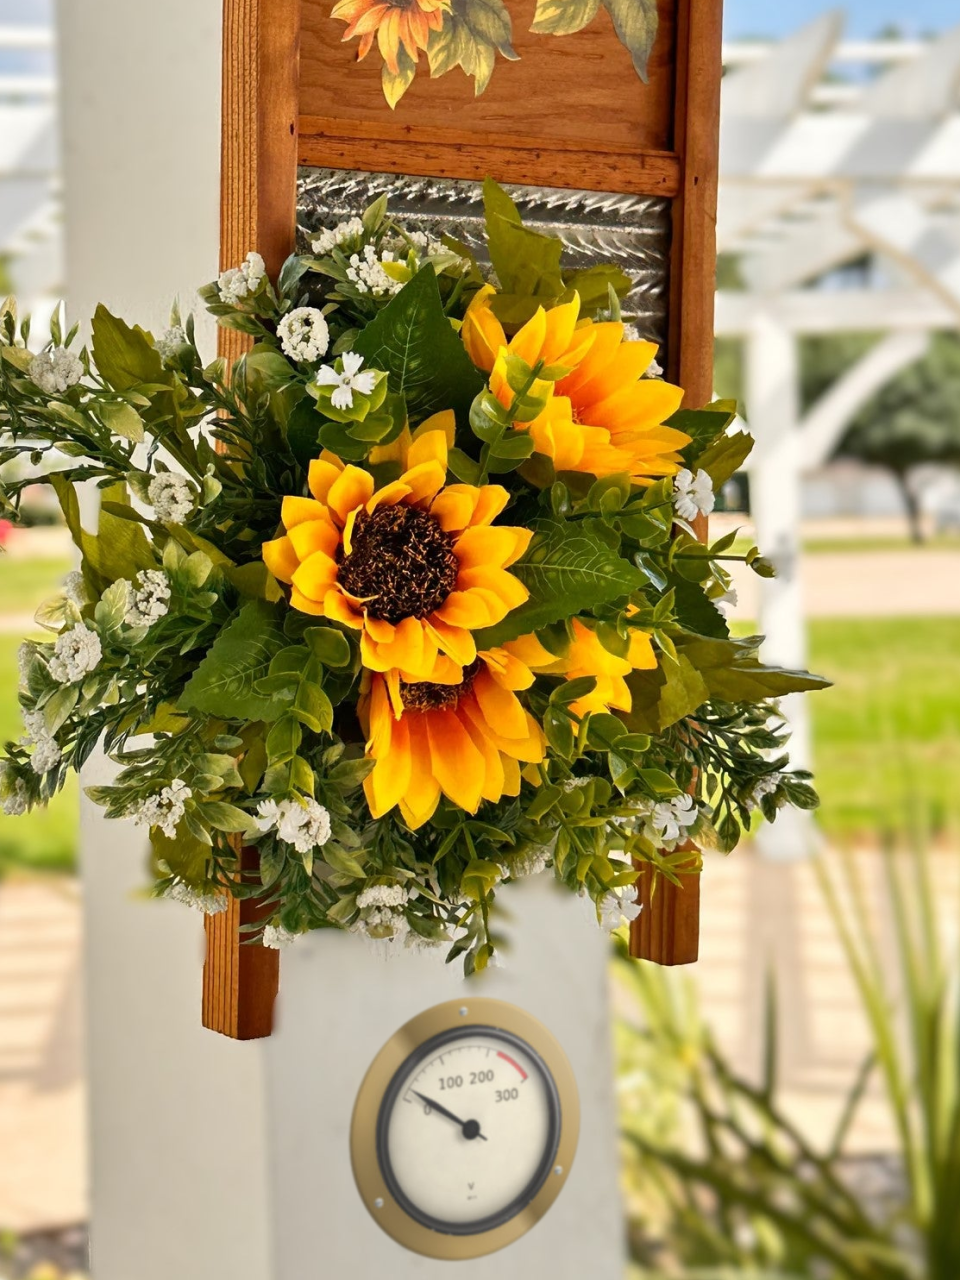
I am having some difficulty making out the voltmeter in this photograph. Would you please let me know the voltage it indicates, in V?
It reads 20 V
